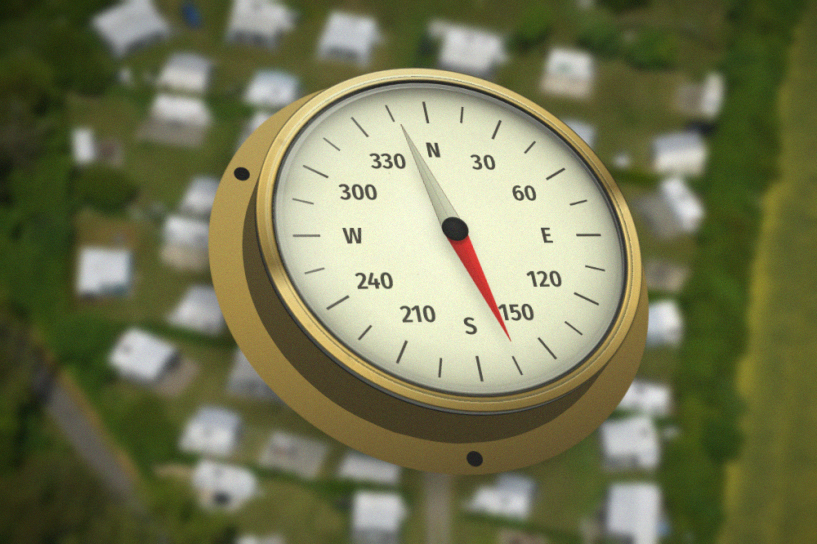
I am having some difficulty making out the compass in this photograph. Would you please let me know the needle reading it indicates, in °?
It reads 165 °
